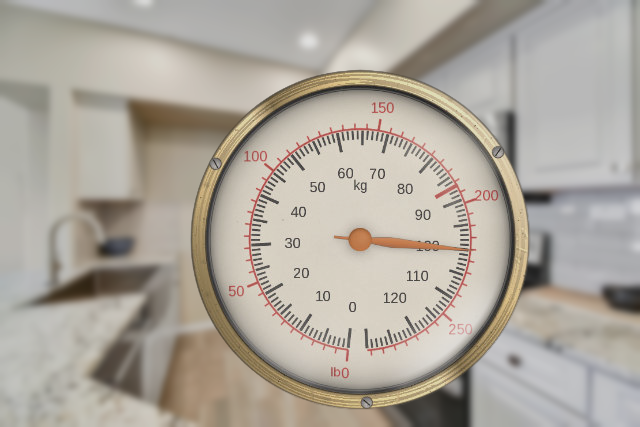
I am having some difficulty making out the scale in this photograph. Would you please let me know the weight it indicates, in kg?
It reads 100 kg
